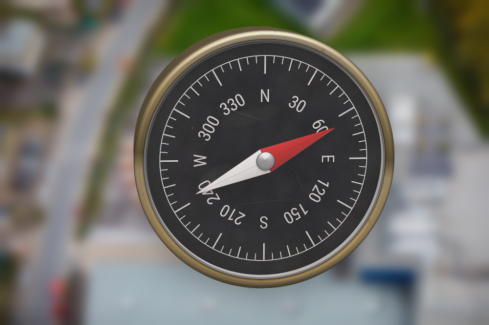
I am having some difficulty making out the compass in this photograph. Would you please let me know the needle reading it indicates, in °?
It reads 65 °
